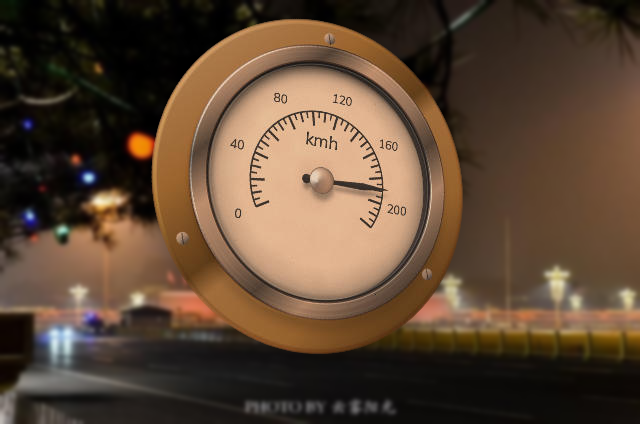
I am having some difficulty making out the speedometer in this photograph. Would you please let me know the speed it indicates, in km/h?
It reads 190 km/h
